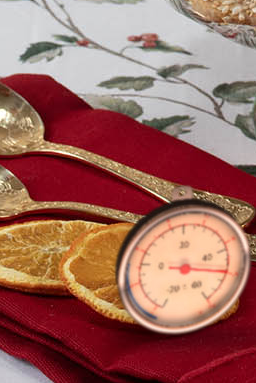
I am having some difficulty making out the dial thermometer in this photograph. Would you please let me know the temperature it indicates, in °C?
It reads 48 °C
